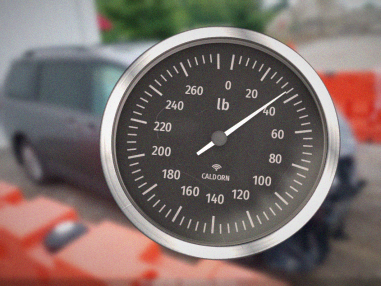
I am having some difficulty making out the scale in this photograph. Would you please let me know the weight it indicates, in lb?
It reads 36 lb
